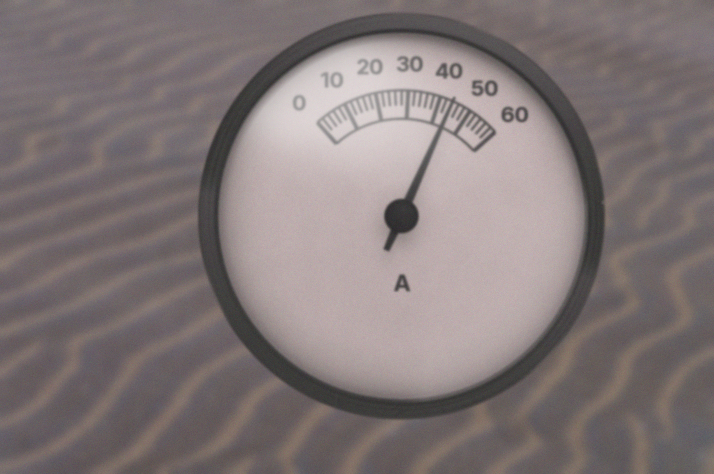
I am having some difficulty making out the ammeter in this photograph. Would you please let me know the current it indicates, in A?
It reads 44 A
